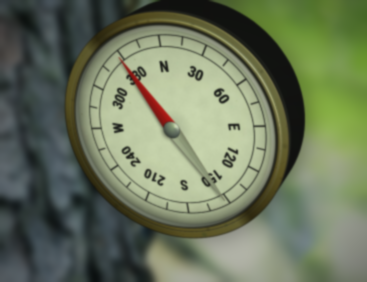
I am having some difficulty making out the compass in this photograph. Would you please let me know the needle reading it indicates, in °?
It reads 330 °
